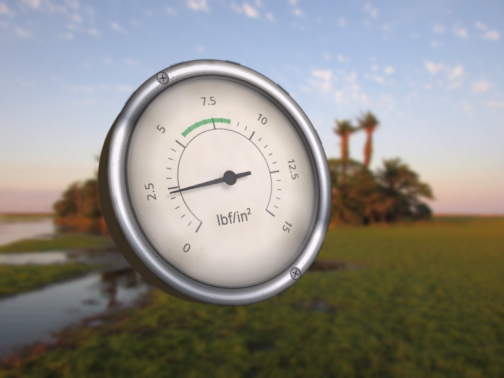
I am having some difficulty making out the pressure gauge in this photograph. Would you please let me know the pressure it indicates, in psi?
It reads 2.25 psi
